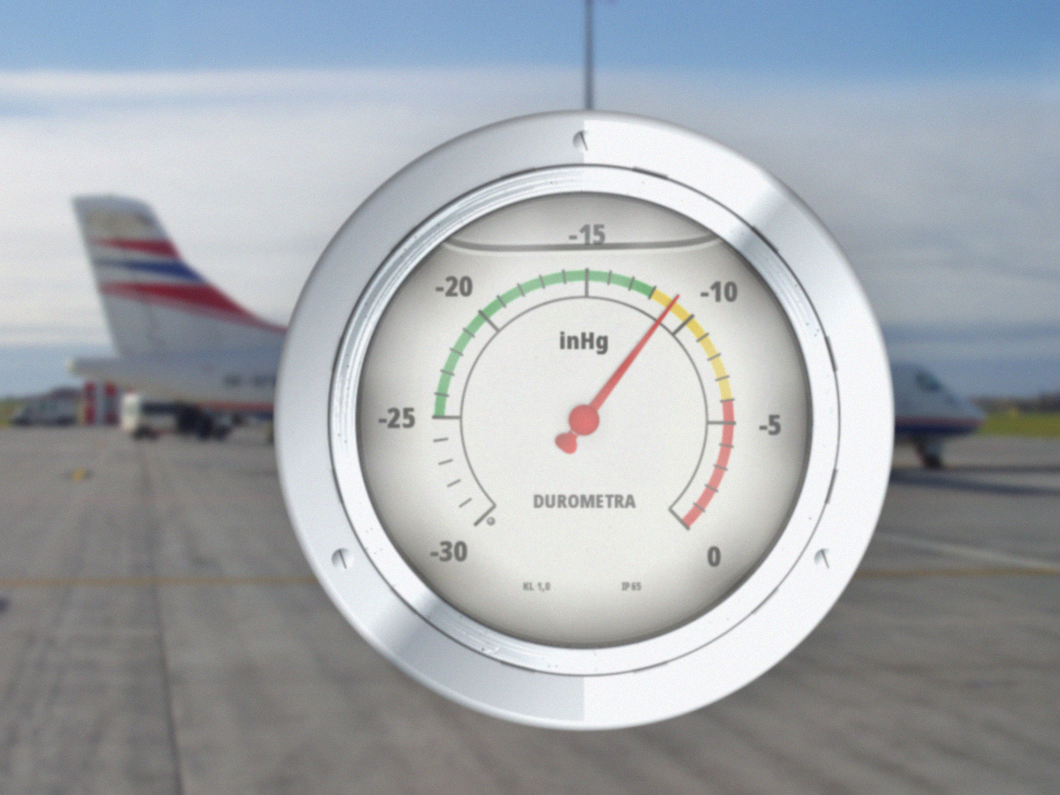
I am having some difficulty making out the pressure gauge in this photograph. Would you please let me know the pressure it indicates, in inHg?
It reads -11 inHg
